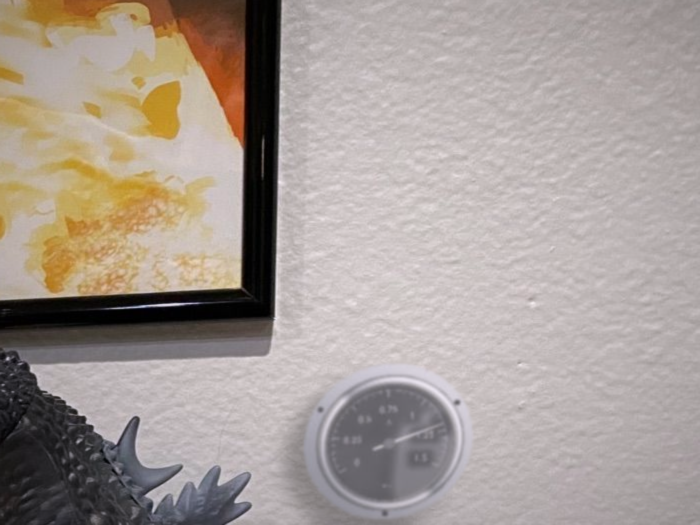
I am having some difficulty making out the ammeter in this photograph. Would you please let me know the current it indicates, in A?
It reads 1.2 A
